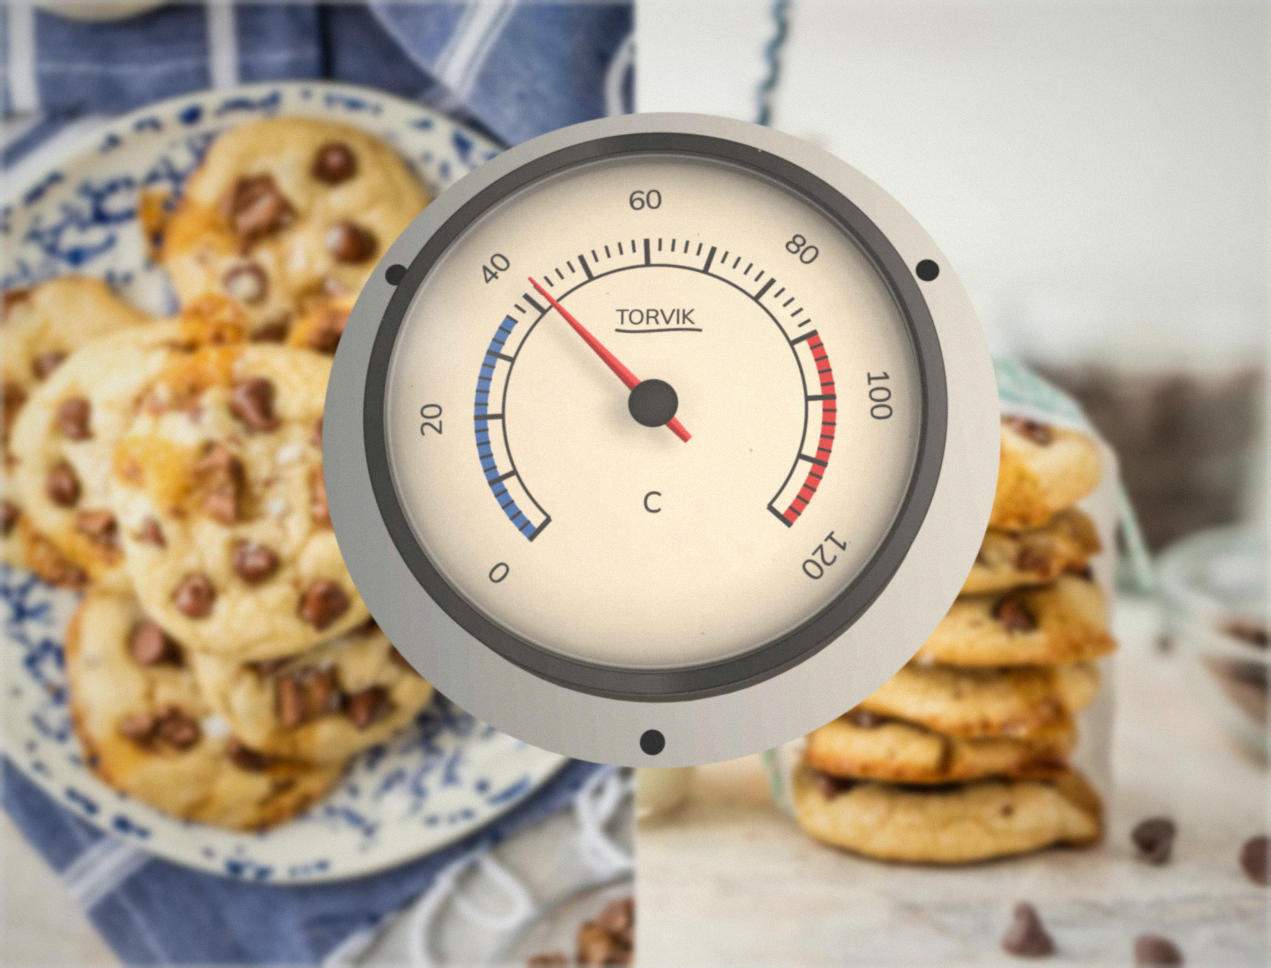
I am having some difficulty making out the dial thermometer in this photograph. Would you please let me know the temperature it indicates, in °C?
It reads 42 °C
